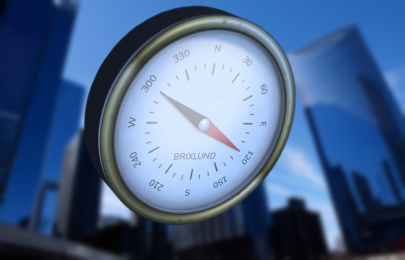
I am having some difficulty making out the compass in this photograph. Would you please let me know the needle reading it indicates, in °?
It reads 120 °
